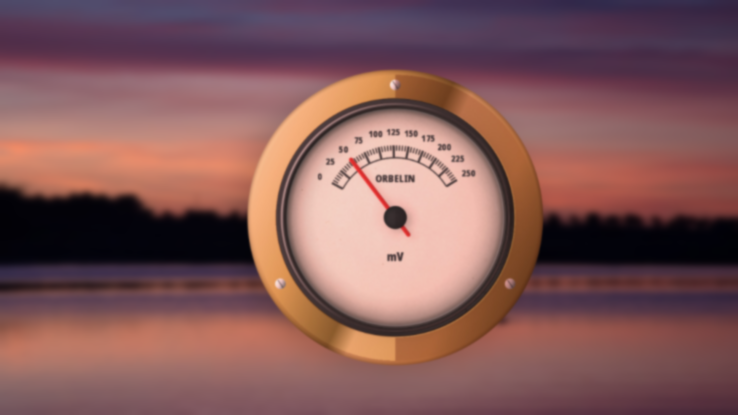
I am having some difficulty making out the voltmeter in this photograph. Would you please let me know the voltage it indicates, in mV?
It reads 50 mV
